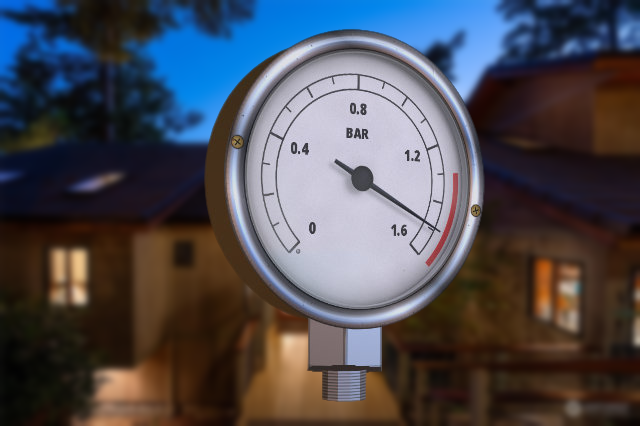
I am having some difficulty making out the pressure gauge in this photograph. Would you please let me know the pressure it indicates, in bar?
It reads 1.5 bar
